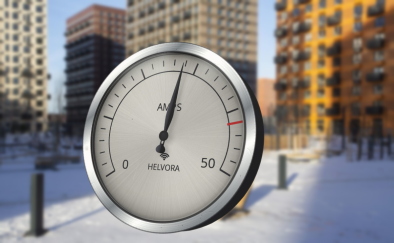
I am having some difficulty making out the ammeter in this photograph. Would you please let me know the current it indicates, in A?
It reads 28 A
